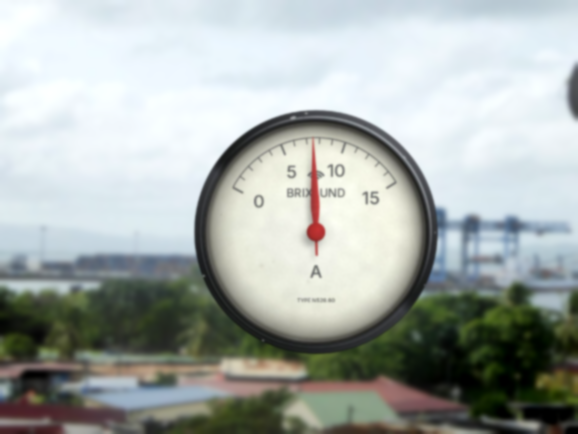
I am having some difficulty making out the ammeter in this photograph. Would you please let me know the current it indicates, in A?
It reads 7.5 A
